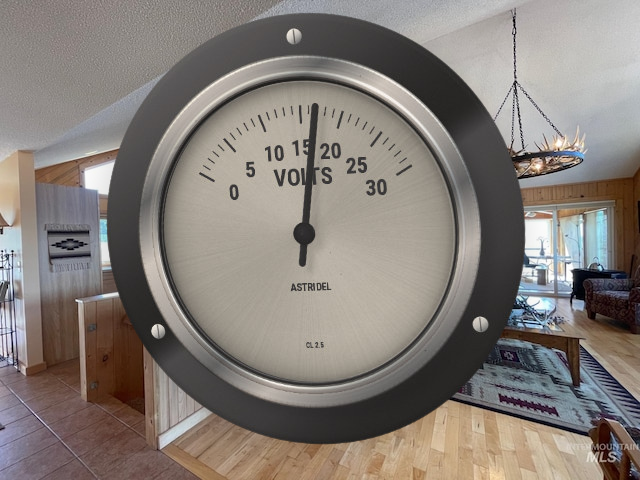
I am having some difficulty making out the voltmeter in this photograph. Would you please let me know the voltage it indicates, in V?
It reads 17 V
